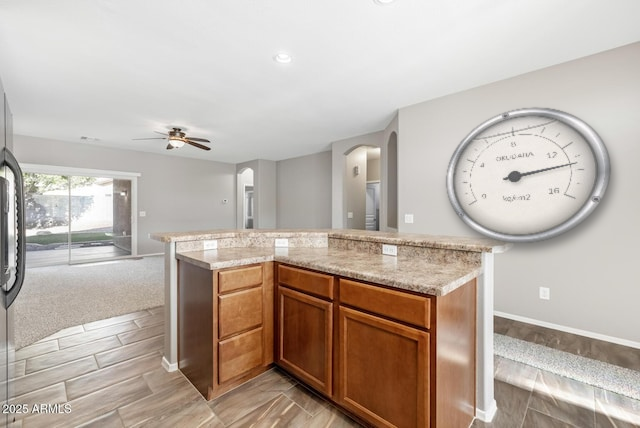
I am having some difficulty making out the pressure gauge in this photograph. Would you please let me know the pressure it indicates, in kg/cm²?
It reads 13.5 kg/cm²
